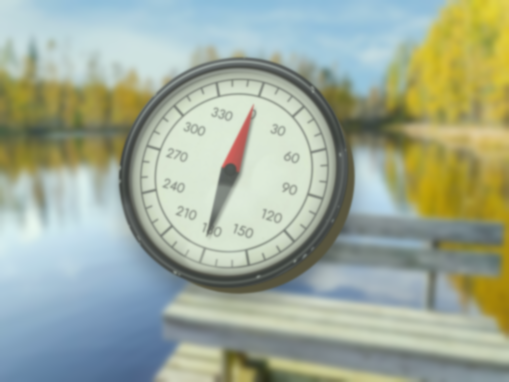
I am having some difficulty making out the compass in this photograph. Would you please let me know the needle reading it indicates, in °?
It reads 0 °
